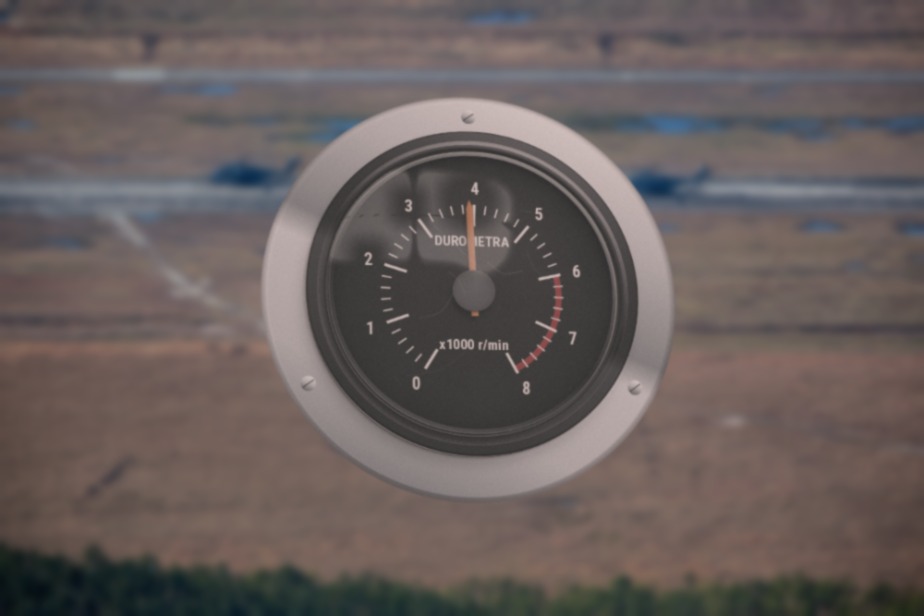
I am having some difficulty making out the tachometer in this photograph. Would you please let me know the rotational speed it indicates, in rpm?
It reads 3900 rpm
